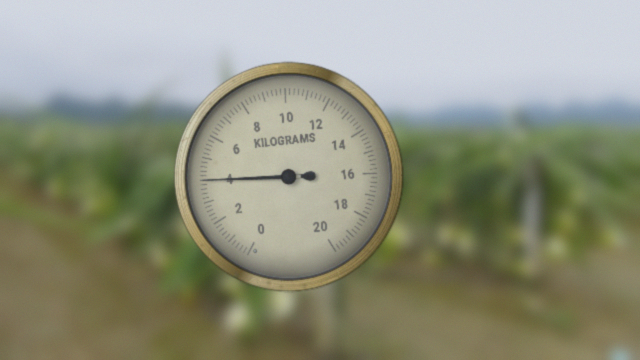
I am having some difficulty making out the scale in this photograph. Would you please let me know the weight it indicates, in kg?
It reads 4 kg
